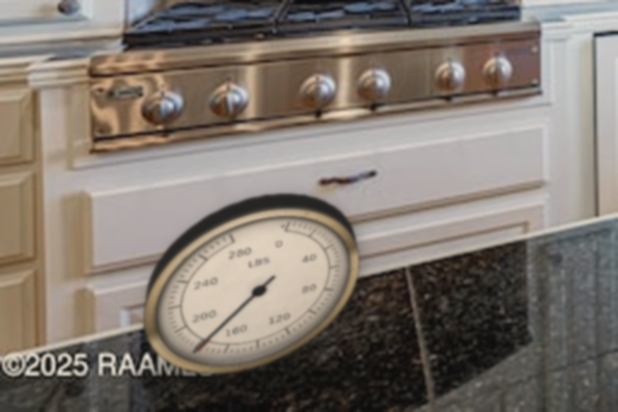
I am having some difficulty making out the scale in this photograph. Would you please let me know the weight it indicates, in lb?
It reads 180 lb
